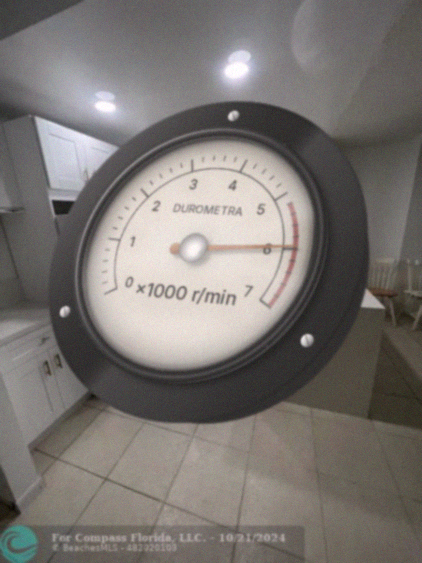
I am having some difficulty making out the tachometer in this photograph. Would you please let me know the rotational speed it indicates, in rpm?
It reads 6000 rpm
